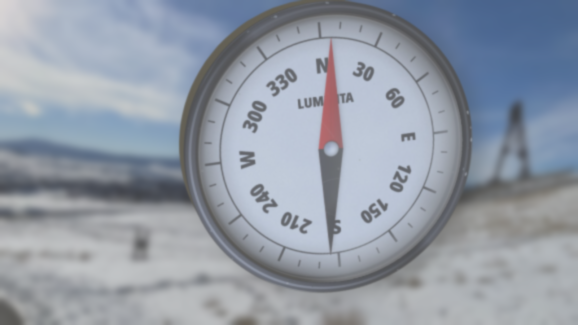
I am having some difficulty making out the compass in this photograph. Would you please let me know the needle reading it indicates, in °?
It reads 5 °
